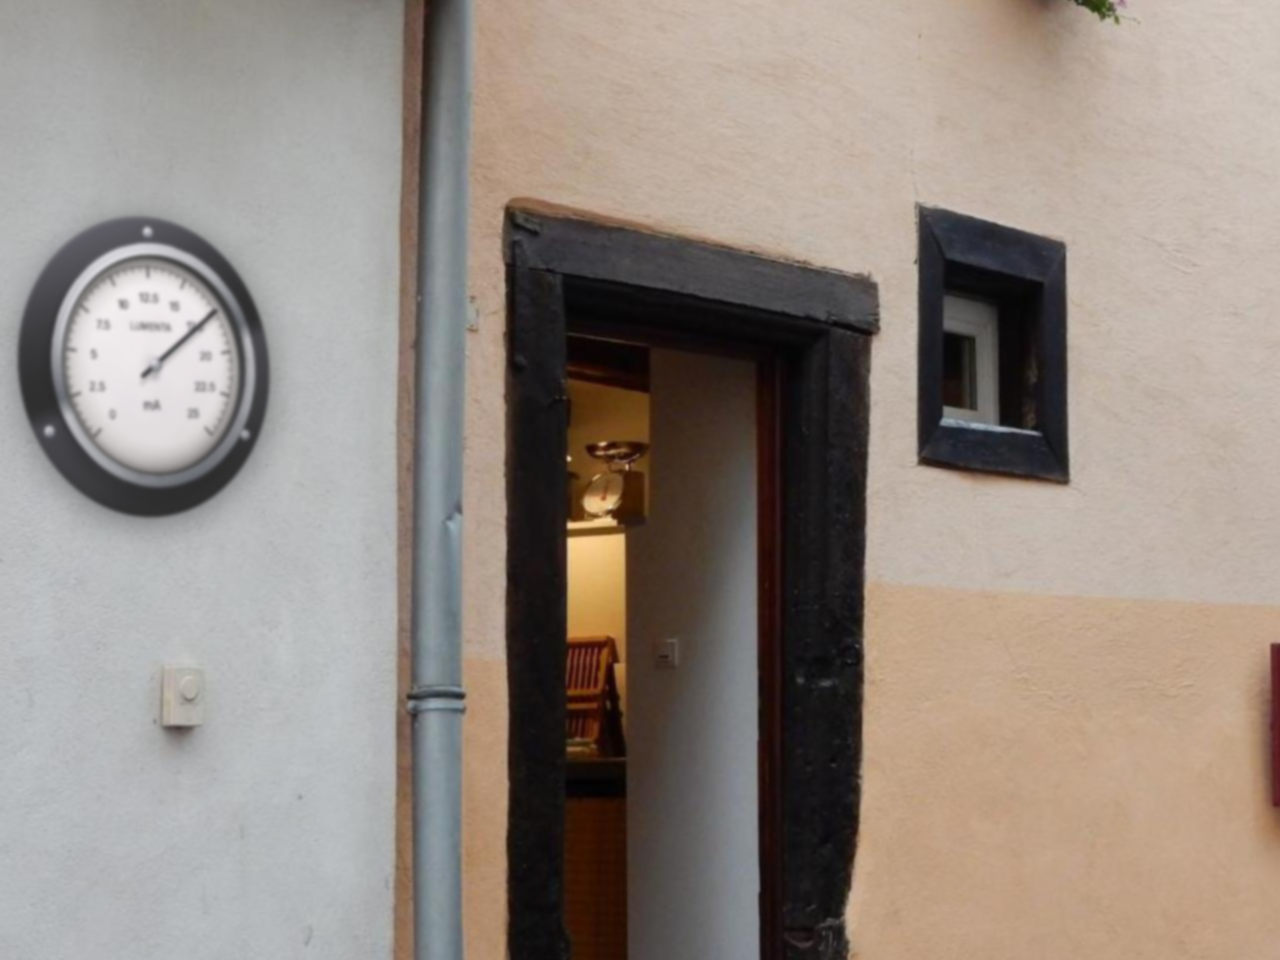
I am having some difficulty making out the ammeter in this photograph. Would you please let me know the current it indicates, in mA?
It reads 17.5 mA
